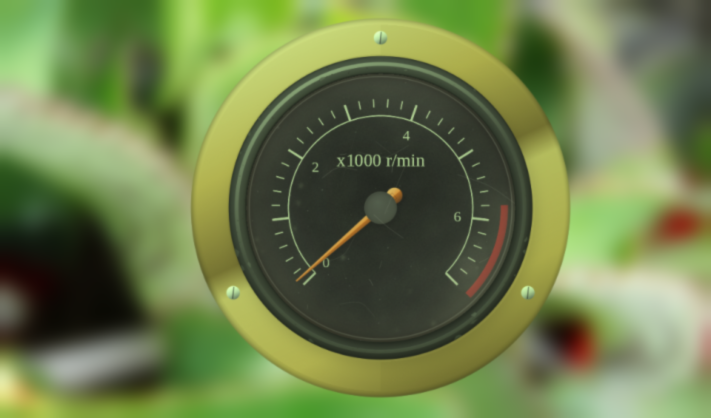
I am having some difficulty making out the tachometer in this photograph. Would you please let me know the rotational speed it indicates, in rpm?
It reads 100 rpm
